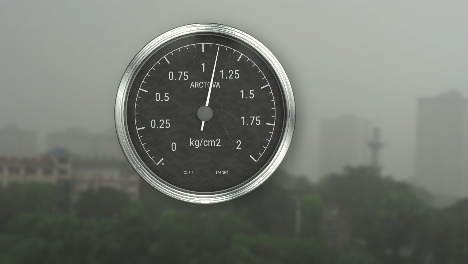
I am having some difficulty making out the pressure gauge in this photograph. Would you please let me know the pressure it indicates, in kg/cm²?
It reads 1.1 kg/cm²
